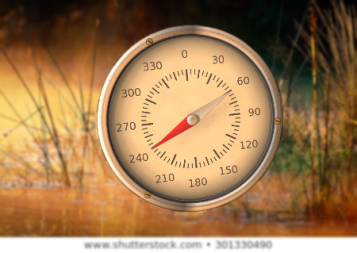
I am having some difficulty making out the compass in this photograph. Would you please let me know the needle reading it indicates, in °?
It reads 240 °
